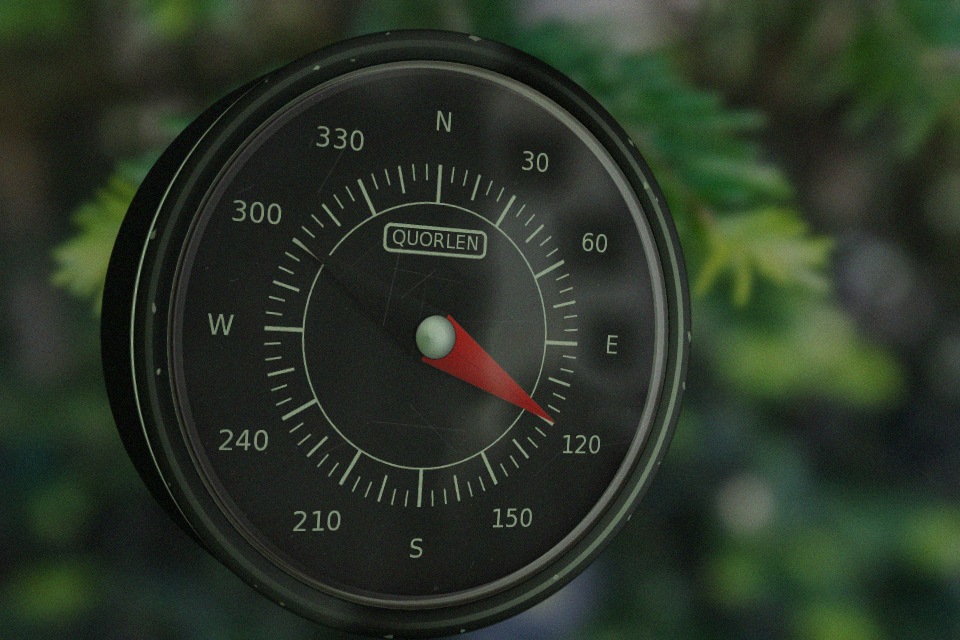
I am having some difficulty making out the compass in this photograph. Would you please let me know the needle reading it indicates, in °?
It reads 120 °
